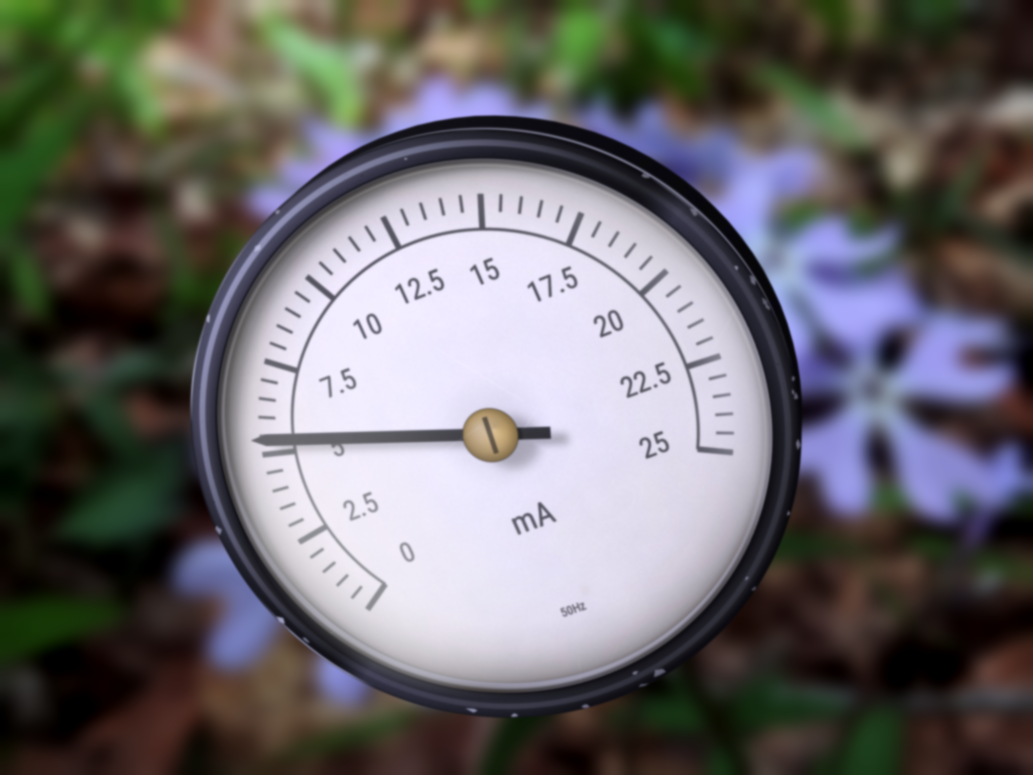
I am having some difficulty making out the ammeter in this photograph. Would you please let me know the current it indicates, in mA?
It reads 5.5 mA
